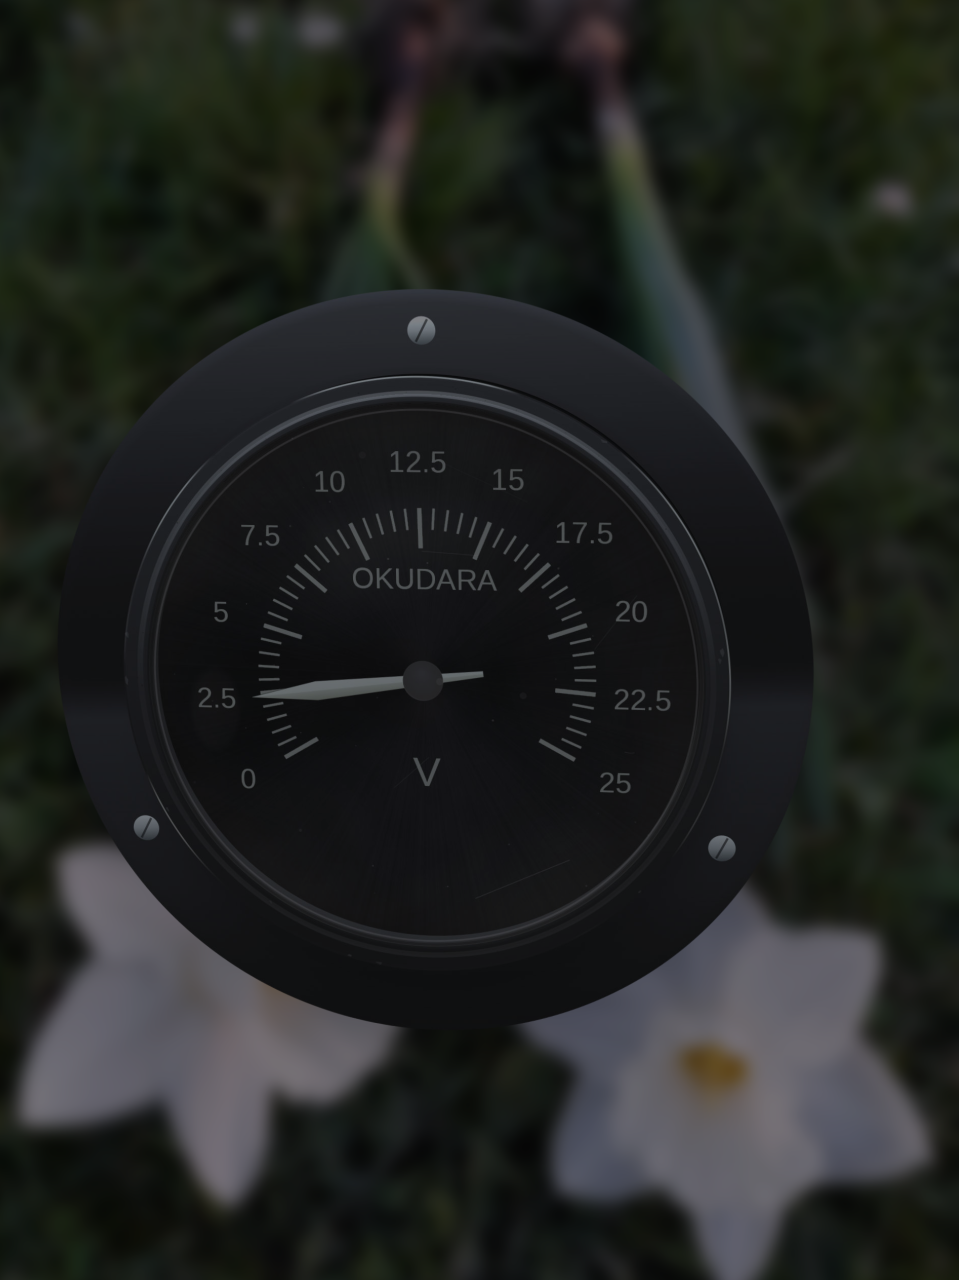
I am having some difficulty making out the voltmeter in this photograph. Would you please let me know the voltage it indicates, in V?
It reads 2.5 V
